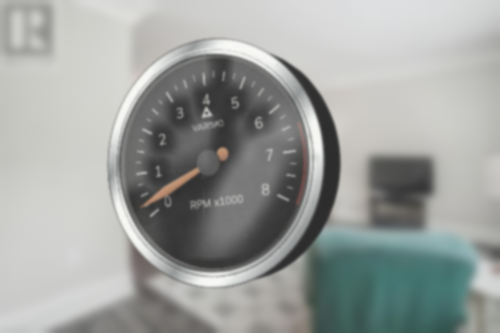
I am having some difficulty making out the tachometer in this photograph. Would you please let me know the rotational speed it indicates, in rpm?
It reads 250 rpm
